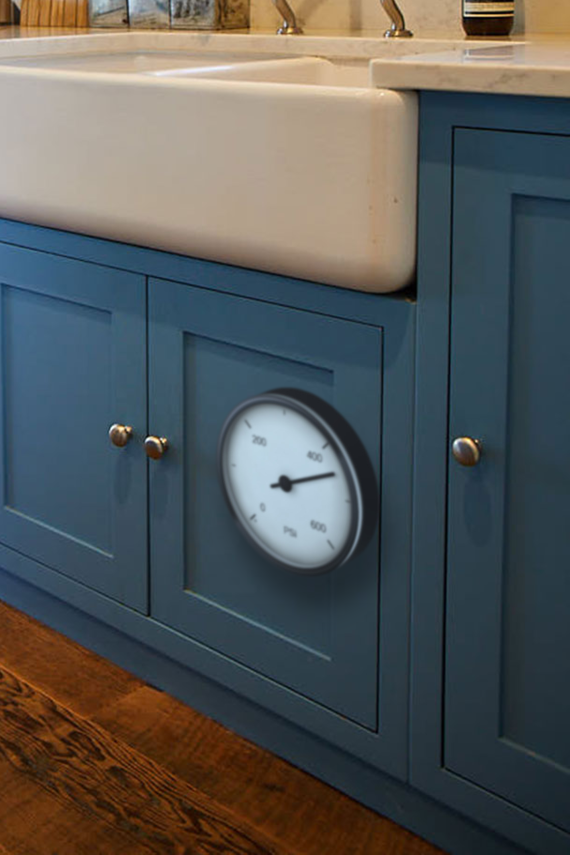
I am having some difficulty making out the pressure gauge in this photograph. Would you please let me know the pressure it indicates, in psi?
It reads 450 psi
